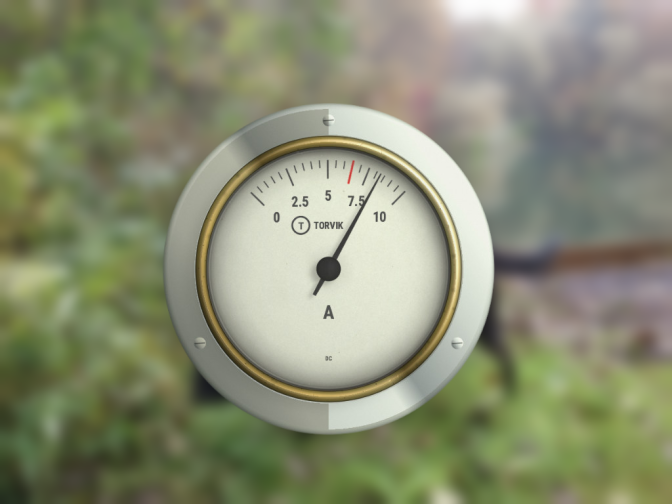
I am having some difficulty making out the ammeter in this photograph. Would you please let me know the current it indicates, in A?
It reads 8.25 A
